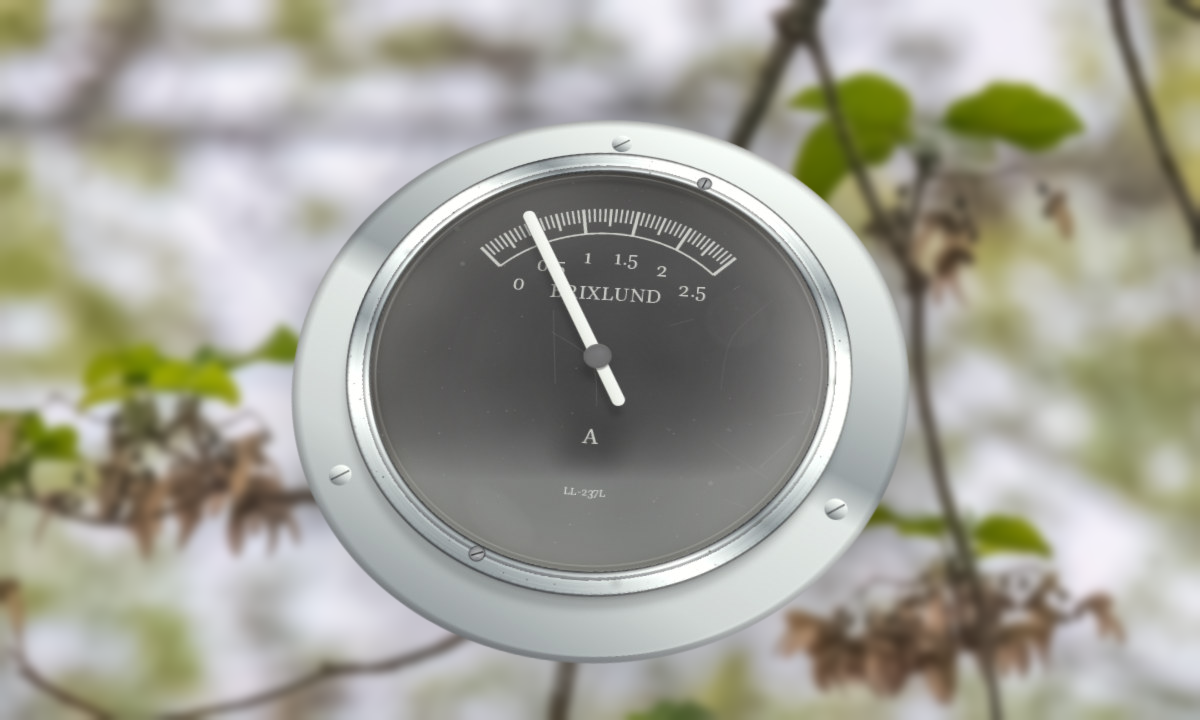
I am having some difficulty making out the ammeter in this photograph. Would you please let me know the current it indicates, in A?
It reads 0.5 A
